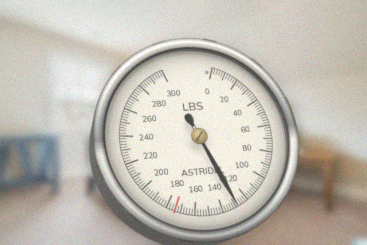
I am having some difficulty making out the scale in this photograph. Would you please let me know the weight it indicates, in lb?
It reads 130 lb
